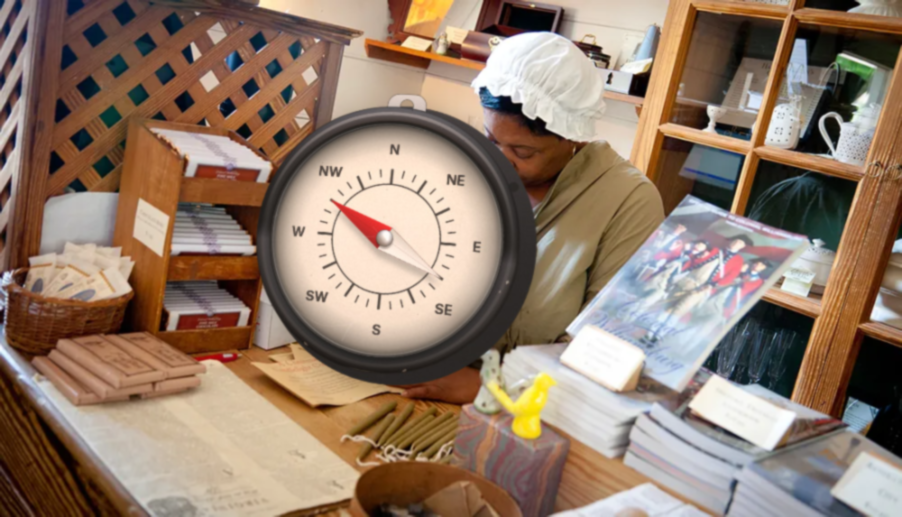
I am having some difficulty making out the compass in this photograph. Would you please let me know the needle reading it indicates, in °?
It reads 300 °
